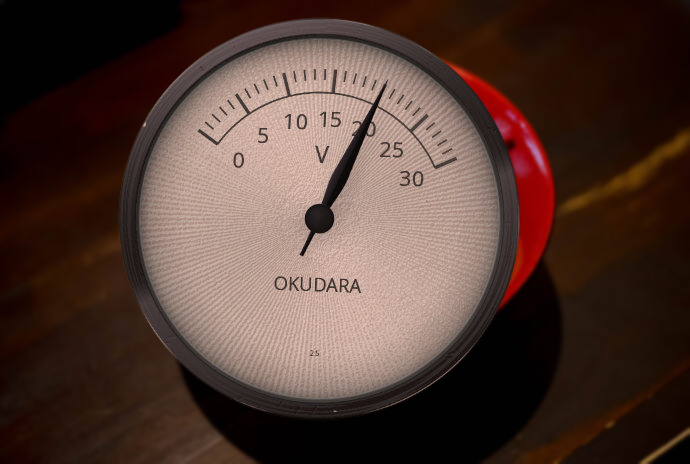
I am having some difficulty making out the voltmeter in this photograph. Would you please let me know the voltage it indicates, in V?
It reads 20 V
